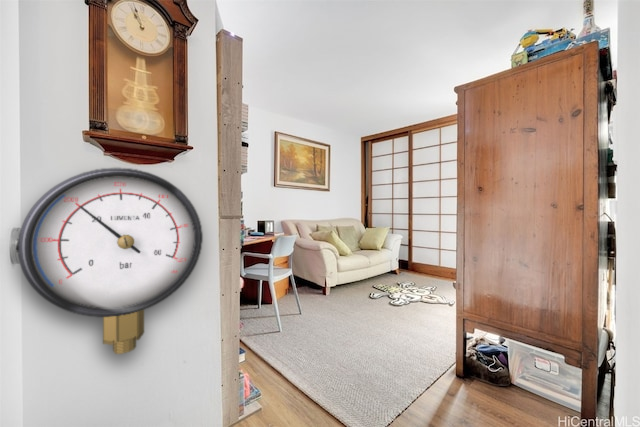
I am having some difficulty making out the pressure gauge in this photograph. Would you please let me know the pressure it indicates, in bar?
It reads 20 bar
